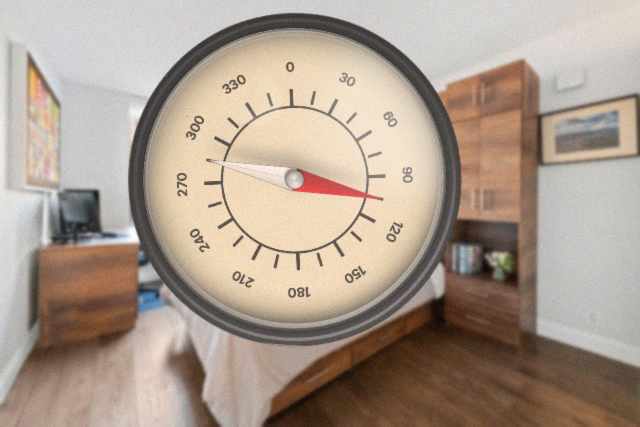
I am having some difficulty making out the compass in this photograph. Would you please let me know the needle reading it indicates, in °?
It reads 105 °
